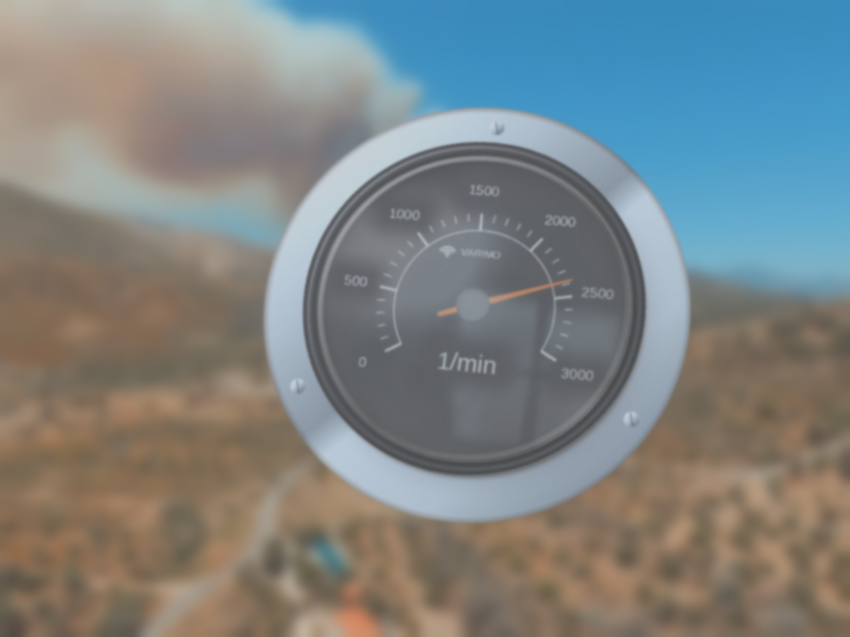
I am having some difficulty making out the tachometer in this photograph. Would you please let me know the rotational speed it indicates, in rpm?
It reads 2400 rpm
